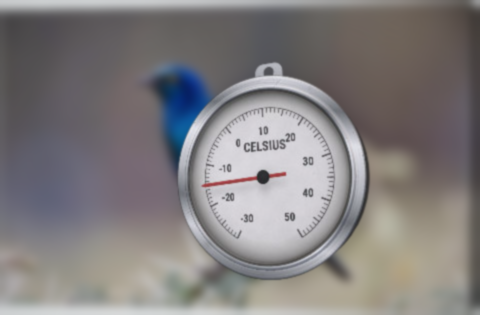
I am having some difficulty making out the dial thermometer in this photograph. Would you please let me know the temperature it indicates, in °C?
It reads -15 °C
